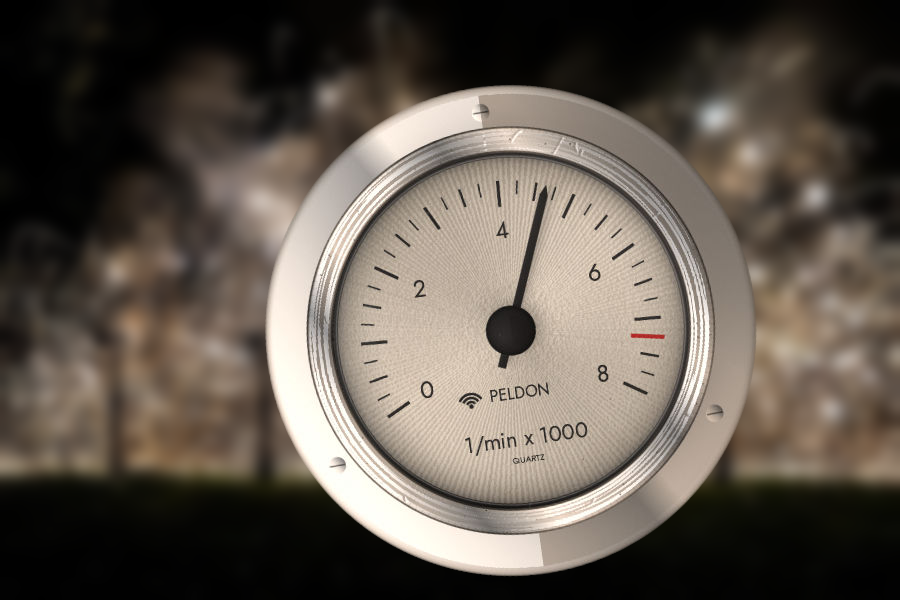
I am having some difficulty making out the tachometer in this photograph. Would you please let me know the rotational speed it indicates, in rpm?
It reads 4625 rpm
